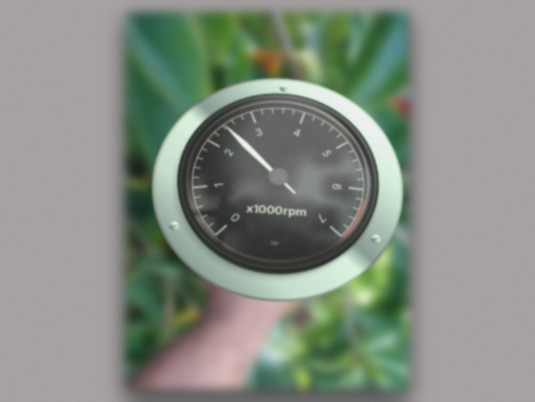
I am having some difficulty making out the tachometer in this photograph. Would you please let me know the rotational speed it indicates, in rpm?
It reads 2400 rpm
